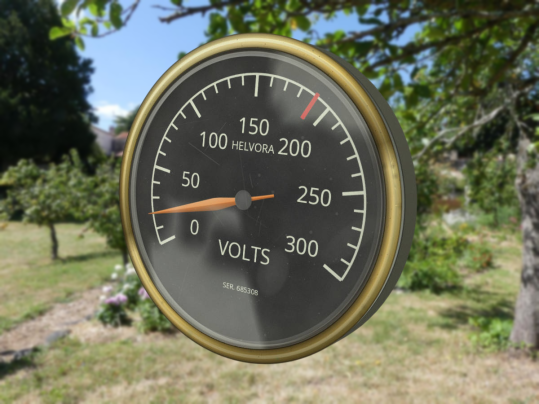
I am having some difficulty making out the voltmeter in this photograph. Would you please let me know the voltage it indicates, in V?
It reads 20 V
